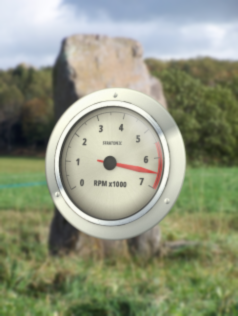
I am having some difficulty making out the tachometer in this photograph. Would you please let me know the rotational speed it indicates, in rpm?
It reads 6500 rpm
